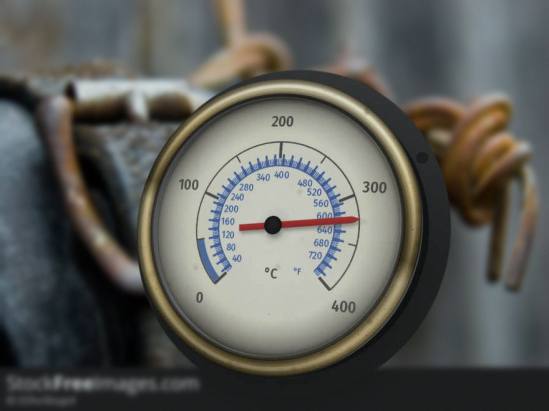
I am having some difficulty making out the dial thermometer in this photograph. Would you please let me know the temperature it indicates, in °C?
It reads 325 °C
